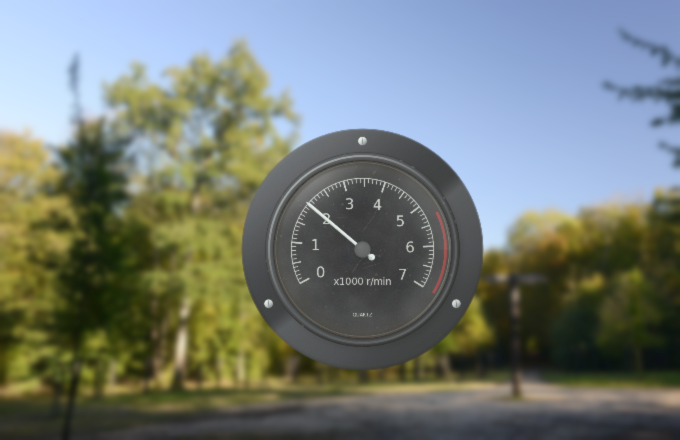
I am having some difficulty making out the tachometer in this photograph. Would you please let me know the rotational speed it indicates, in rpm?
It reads 2000 rpm
